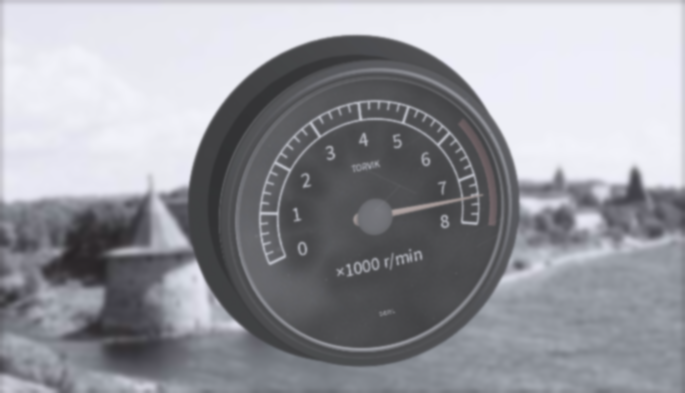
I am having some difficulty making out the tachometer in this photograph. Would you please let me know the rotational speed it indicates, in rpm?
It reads 7400 rpm
